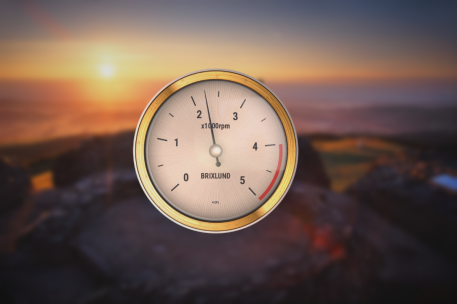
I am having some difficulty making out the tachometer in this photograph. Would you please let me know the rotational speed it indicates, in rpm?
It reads 2250 rpm
